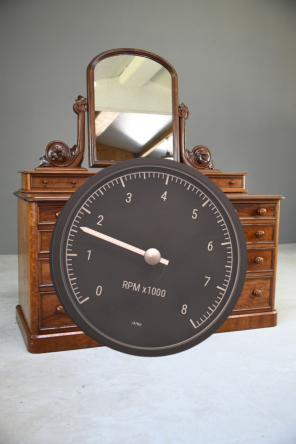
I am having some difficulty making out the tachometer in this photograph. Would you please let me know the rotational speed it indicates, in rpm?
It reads 1600 rpm
